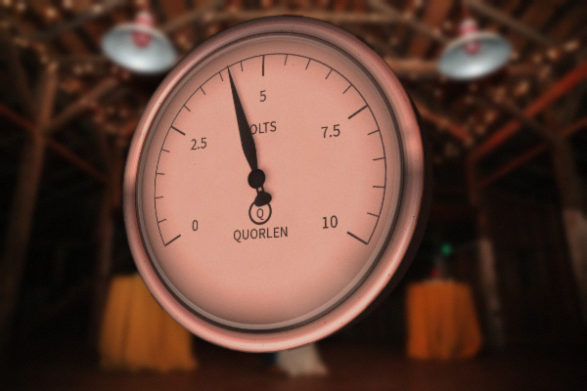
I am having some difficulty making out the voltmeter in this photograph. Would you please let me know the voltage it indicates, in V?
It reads 4.25 V
